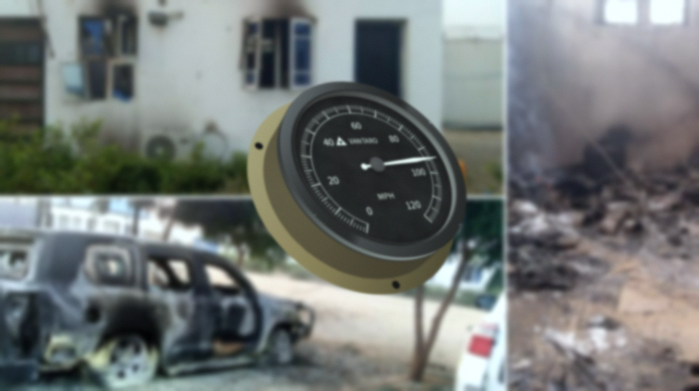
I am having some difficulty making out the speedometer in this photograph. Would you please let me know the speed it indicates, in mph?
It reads 95 mph
